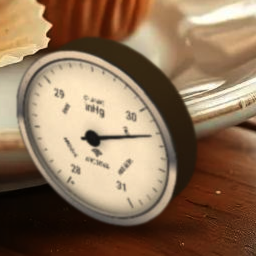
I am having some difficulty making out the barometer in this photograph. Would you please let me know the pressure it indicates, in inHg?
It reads 30.2 inHg
